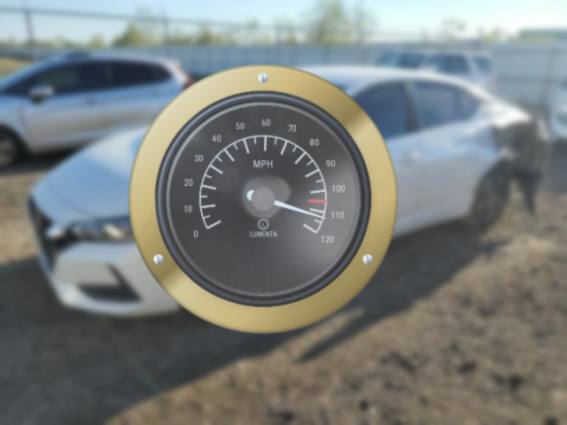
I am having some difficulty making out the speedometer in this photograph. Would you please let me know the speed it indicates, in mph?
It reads 112.5 mph
